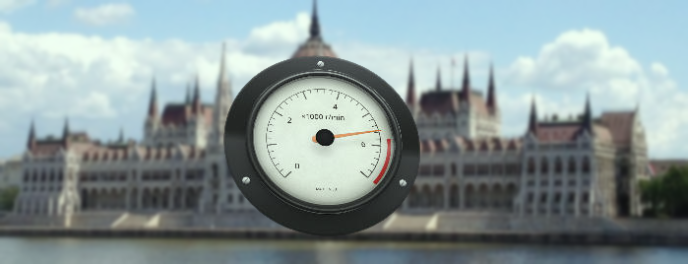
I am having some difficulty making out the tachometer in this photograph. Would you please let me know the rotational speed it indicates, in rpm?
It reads 5600 rpm
